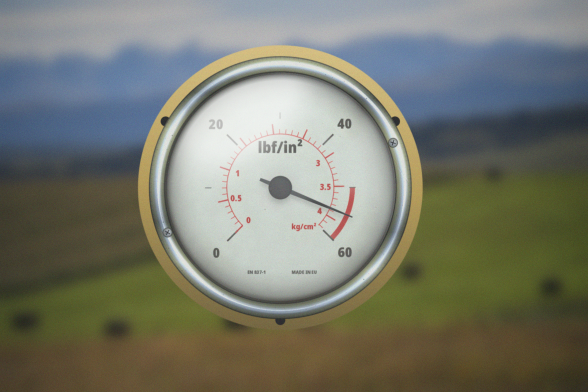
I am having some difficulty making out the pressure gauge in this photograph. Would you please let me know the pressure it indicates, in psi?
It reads 55 psi
